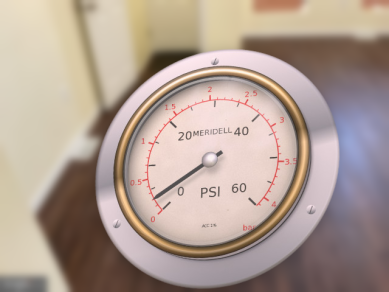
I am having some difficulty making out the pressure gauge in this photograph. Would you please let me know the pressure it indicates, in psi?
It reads 2.5 psi
